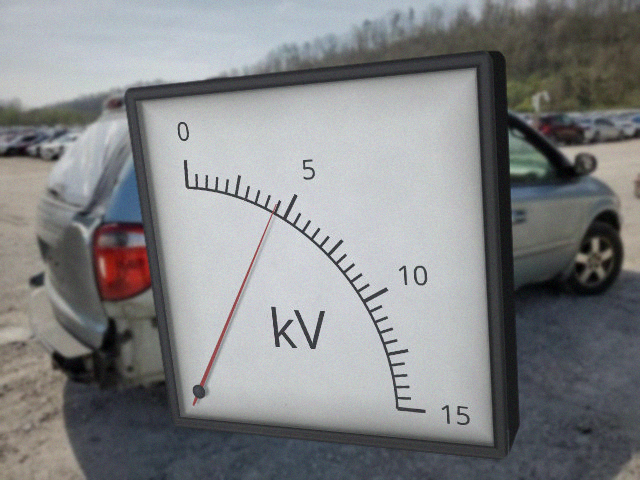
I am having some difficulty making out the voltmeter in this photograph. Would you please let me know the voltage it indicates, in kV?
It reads 4.5 kV
